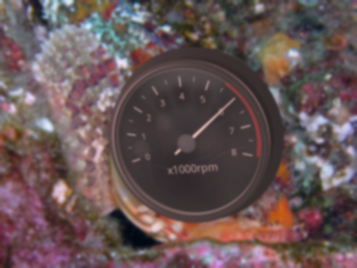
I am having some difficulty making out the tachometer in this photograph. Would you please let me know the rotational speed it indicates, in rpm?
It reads 6000 rpm
